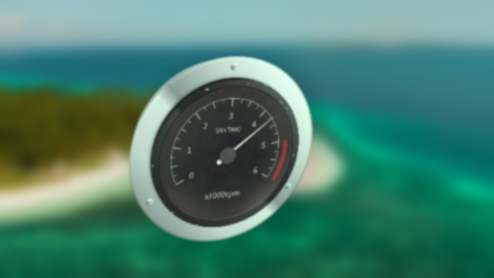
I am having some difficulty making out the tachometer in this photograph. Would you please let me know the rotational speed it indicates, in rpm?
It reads 4250 rpm
